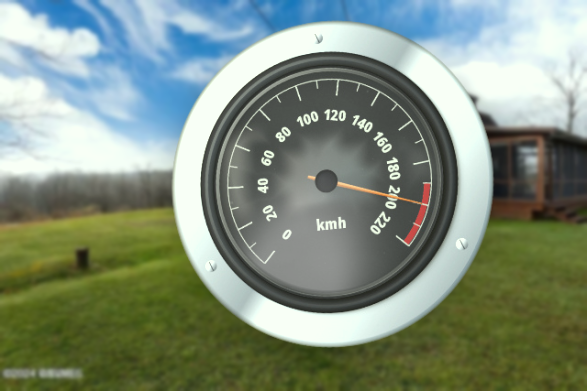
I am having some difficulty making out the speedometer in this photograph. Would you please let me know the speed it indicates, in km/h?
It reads 200 km/h
